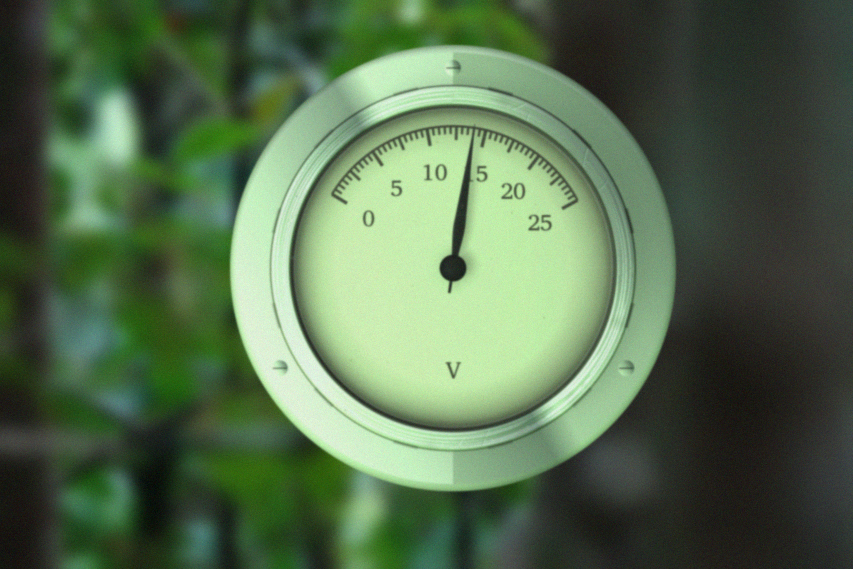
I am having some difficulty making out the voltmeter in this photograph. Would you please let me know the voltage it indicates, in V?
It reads 14 V
